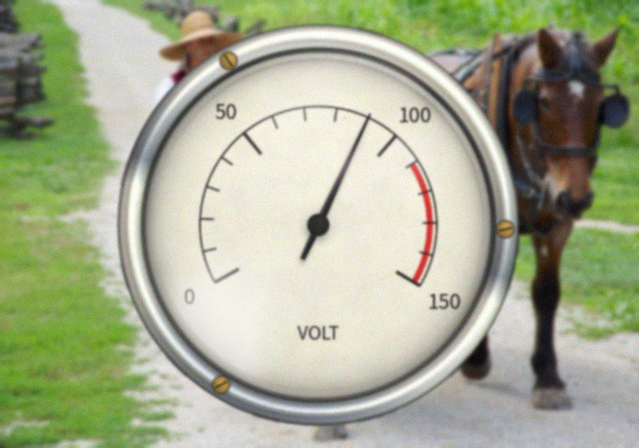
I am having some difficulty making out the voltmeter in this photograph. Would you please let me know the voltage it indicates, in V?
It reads 90 V
